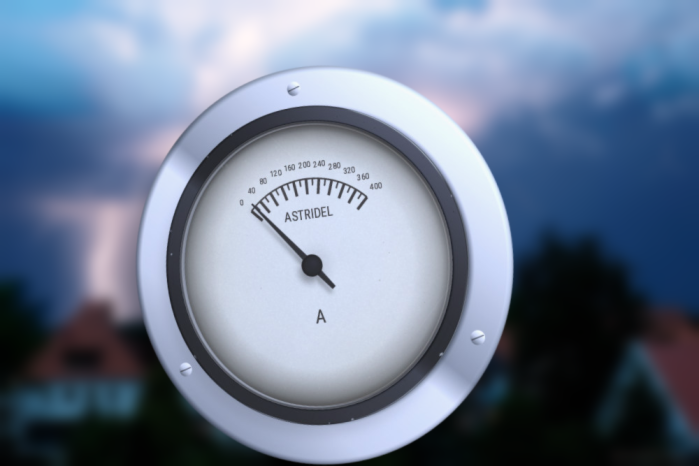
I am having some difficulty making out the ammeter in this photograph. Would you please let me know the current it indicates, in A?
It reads 20 A
